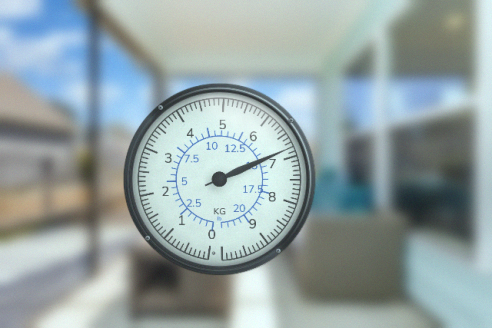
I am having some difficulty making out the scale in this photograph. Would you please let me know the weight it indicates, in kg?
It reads 6.8 kg
